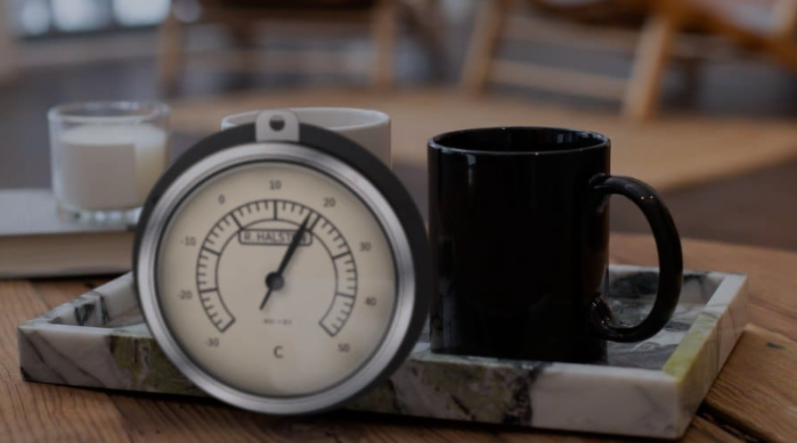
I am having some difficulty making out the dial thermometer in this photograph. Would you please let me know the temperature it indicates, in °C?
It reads 18 °C
